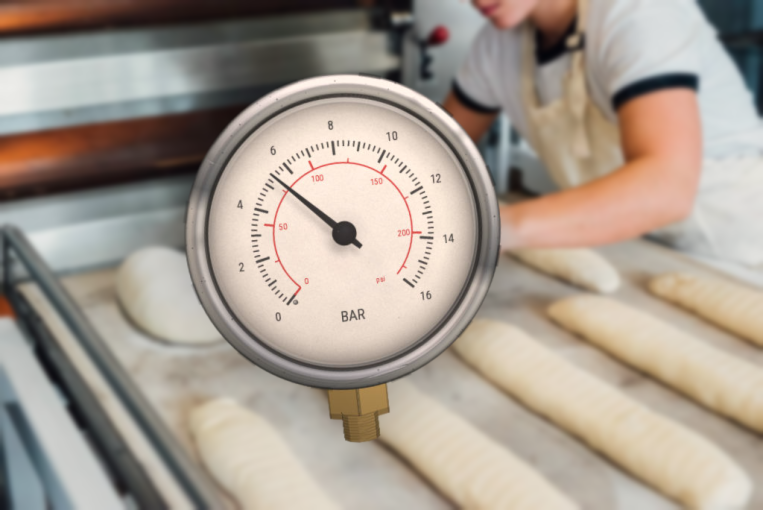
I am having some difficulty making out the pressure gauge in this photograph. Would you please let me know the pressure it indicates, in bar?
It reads 5.4 bar
